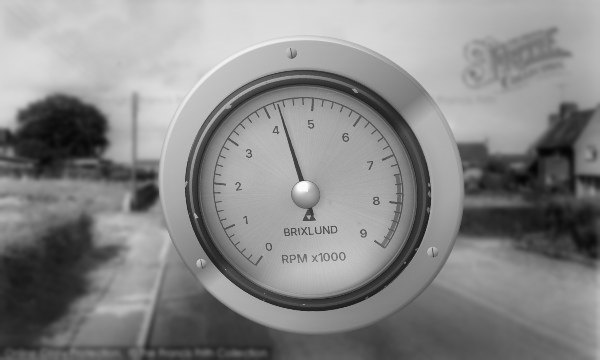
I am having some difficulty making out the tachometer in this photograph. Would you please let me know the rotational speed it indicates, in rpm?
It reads 4300 rpm
